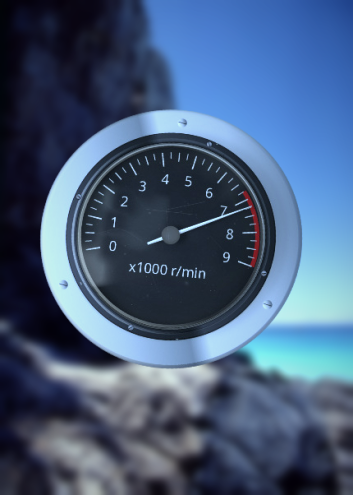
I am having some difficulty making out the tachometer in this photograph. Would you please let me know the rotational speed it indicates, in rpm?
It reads 7250 rpm
